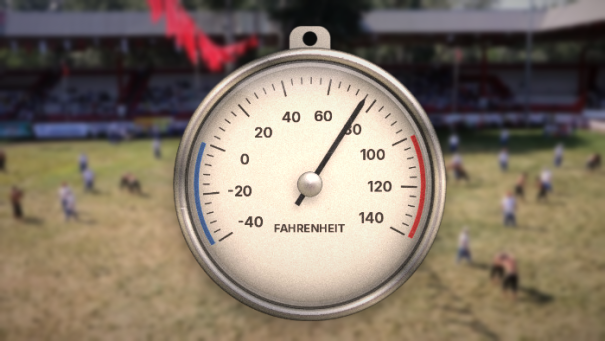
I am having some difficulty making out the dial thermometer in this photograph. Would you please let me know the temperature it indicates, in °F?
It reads 76 °F
